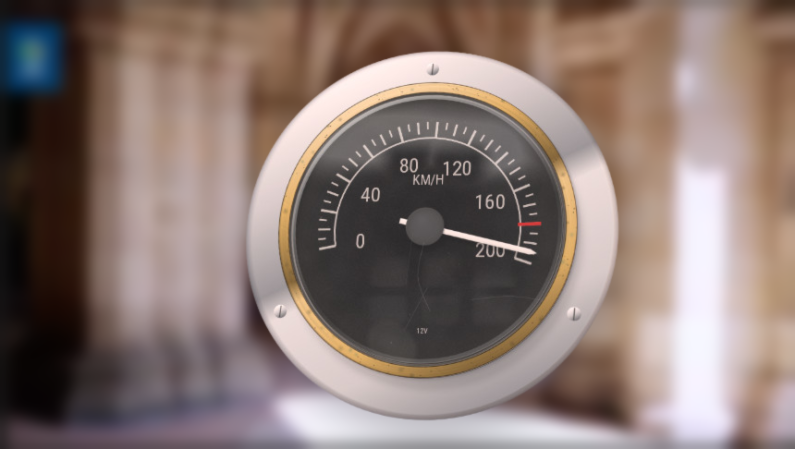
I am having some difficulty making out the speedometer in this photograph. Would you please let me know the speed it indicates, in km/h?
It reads 195 km/h
